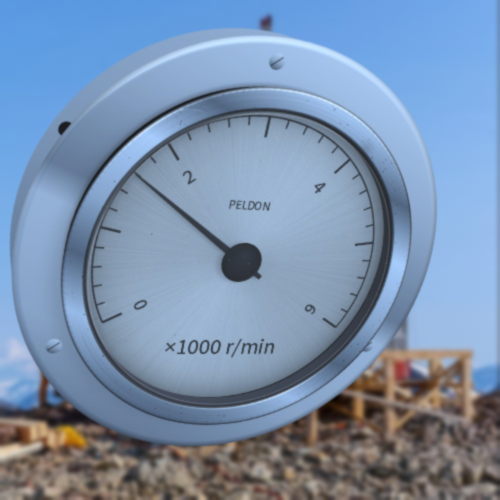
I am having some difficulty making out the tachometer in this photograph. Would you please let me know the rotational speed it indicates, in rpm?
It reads 1600 rpm
